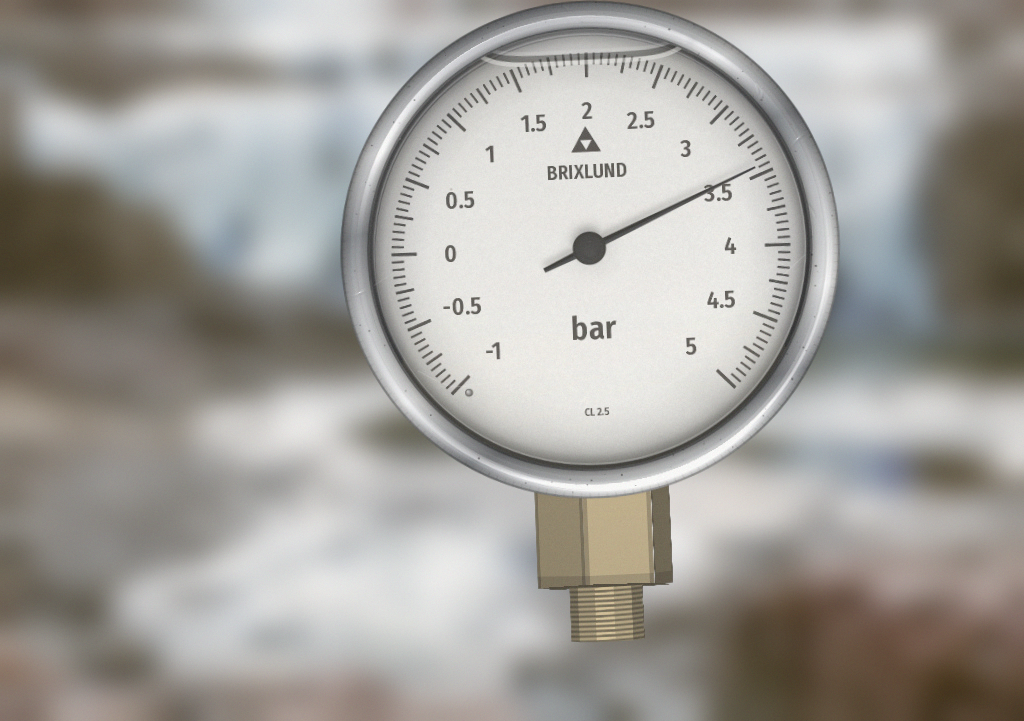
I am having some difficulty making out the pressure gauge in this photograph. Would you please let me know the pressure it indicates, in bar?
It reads 3.45 bar
